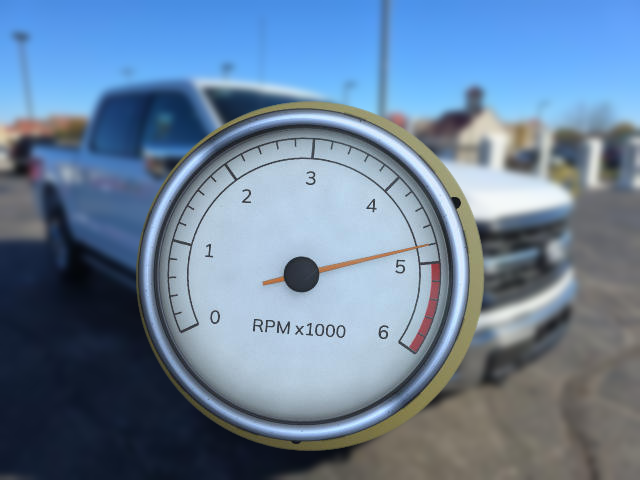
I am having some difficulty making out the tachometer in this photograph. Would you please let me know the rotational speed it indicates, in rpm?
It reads 4800 rpm
